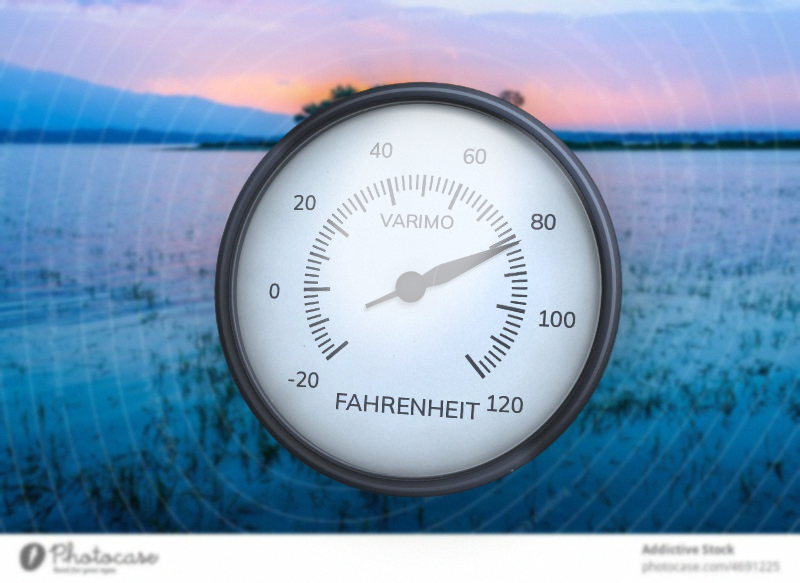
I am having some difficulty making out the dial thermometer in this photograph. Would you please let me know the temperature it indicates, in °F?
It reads 82 °F
